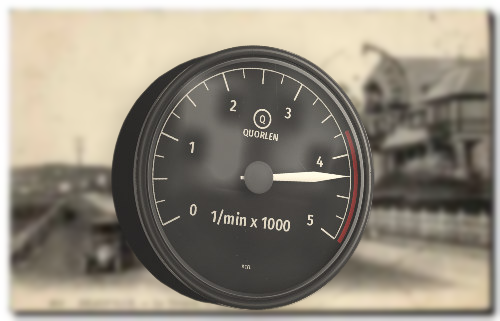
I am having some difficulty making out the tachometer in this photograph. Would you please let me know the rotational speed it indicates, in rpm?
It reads 4250 rpm
